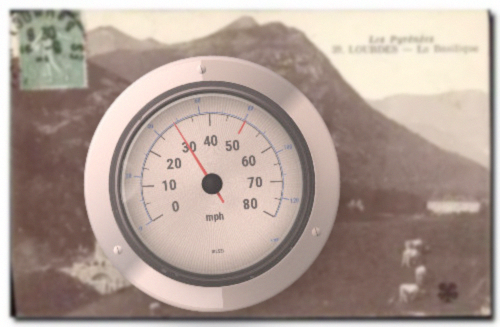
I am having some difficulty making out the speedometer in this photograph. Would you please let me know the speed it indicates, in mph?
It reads 30 mph
